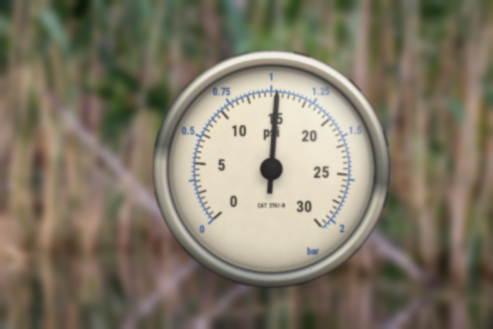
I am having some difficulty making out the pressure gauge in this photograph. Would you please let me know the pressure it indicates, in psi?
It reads 15 psi
